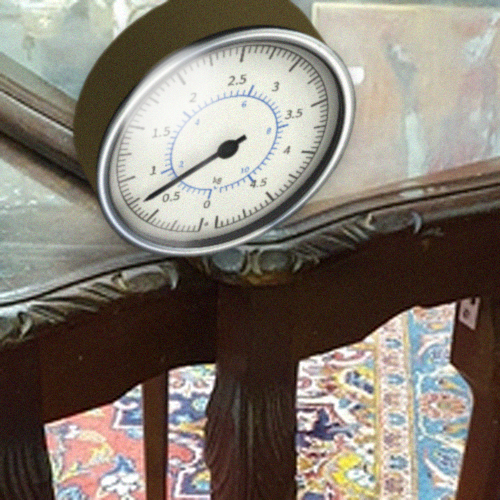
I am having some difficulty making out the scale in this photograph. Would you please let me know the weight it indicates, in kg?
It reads 0.75 kg
